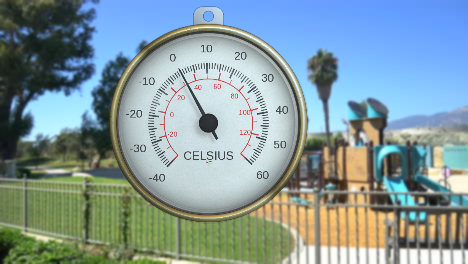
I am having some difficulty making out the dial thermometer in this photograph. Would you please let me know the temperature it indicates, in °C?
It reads 0 °C
